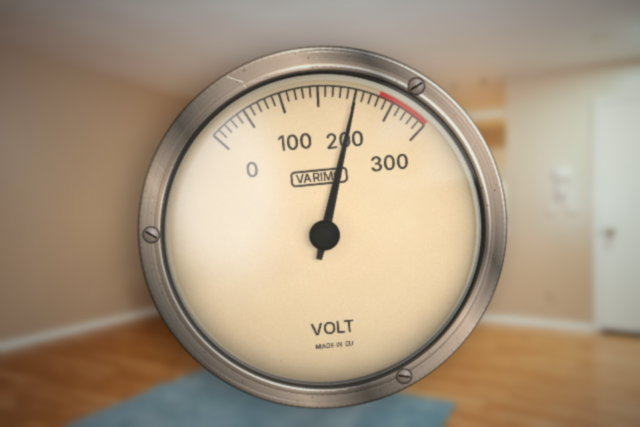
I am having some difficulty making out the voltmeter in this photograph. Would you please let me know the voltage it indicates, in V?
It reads 200 V
